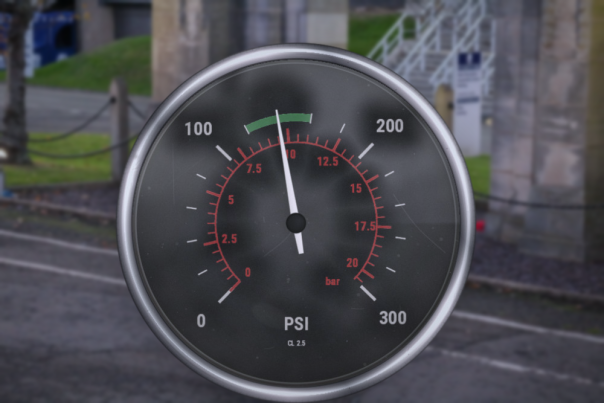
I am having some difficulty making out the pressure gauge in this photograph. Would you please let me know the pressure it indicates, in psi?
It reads 140 psi
